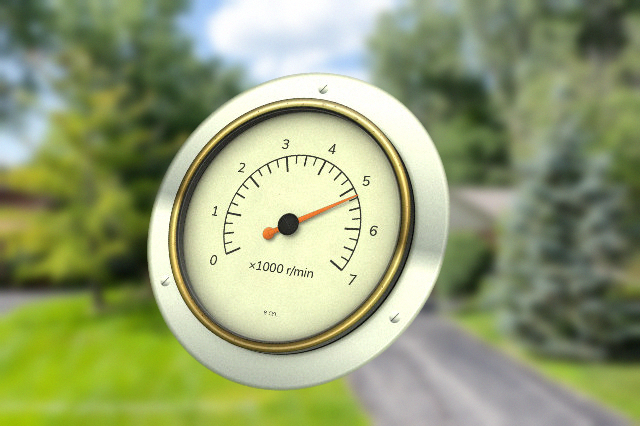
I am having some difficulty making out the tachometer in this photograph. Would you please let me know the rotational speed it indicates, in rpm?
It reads 5250 rpm
